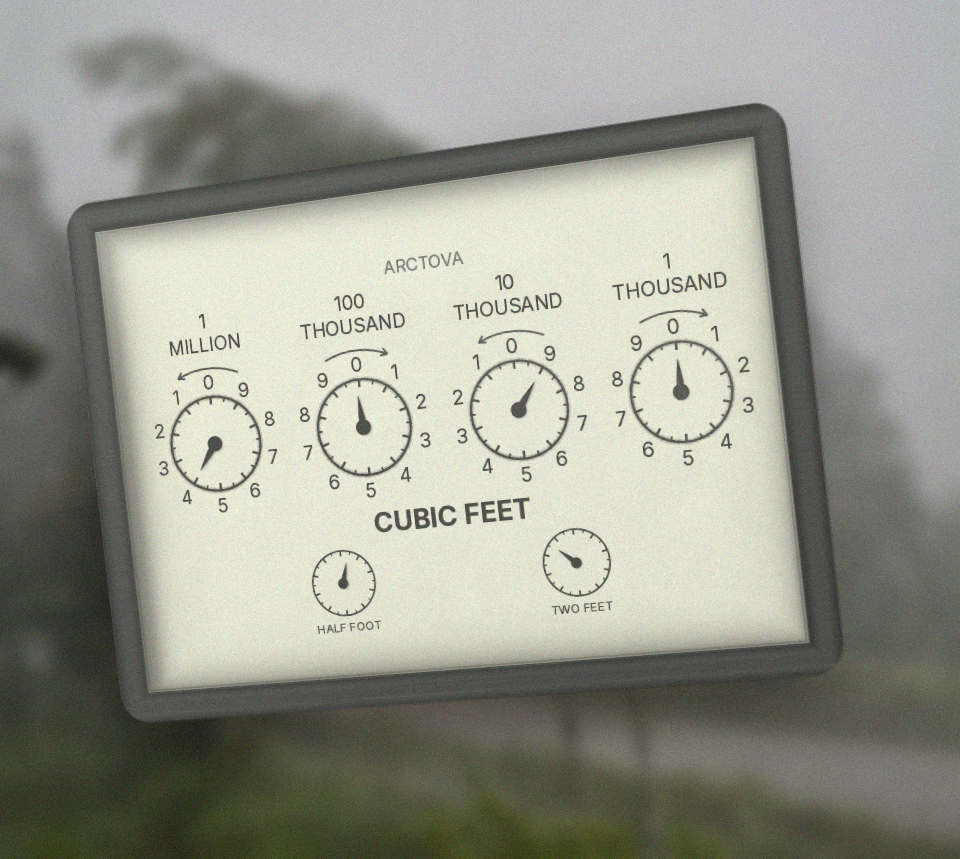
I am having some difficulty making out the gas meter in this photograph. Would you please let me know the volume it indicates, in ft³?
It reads 399000 ft³
